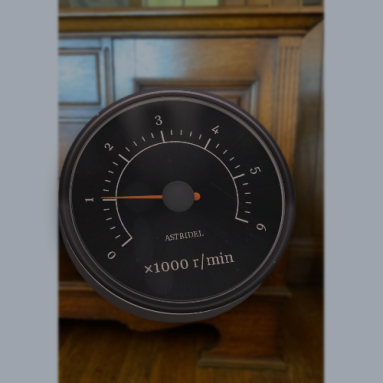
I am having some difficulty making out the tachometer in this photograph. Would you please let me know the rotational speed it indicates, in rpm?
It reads 1000 rpm
